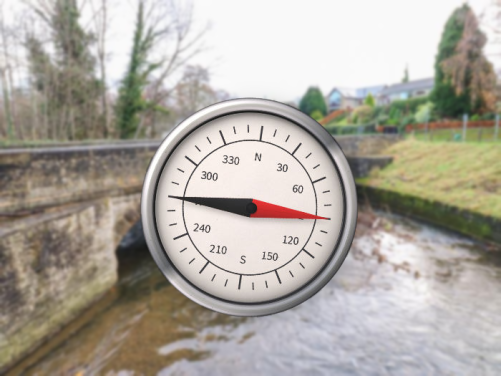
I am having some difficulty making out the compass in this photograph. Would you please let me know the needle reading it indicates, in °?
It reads 90 °
